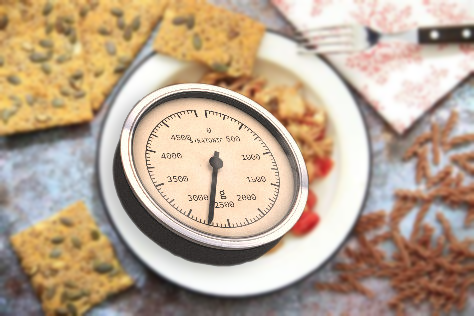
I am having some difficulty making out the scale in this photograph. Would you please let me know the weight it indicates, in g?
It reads 2750 g
